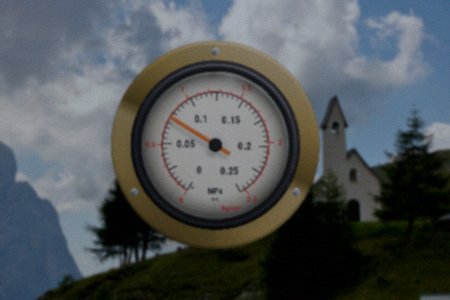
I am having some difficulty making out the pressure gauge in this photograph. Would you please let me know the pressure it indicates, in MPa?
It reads 0.075 MPa
